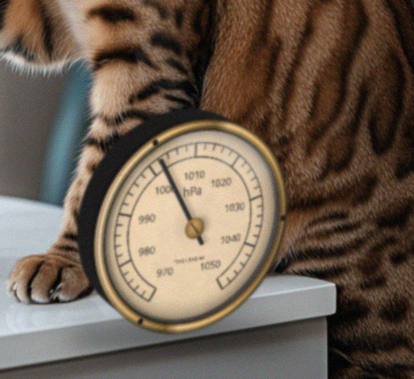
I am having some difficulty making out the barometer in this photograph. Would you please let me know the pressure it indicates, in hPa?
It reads 1002 hPa
